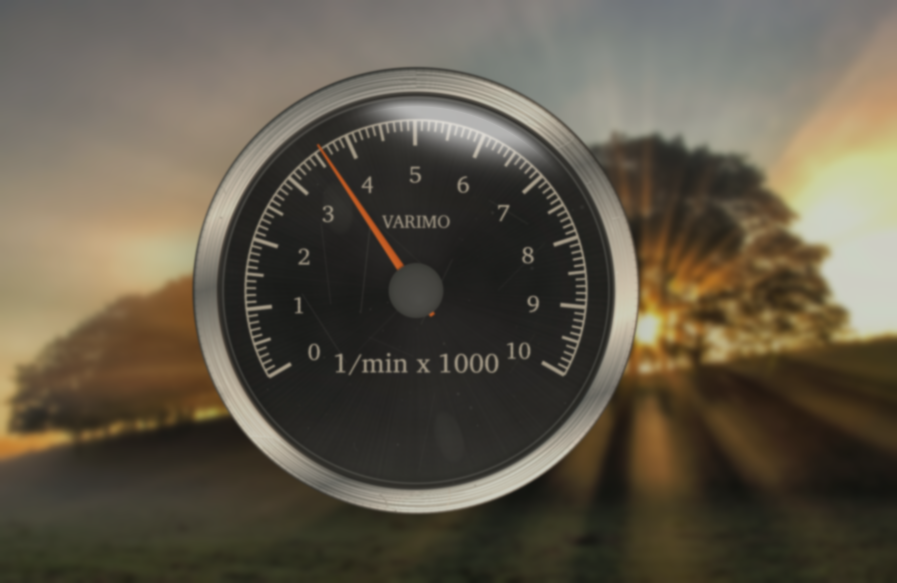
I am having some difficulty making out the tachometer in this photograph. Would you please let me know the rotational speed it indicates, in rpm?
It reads 3600 rpm
